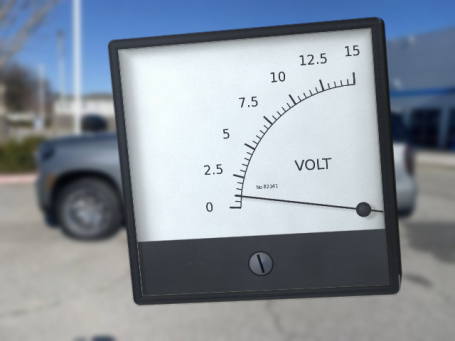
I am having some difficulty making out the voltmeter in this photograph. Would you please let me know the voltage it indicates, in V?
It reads 1 V
